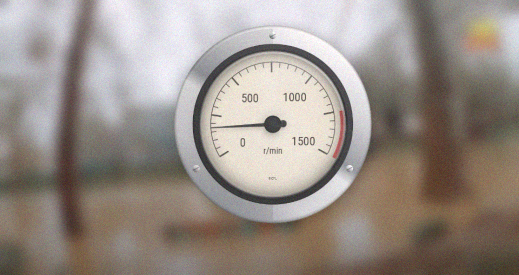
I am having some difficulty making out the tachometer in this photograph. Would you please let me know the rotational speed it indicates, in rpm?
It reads 175 rpm
